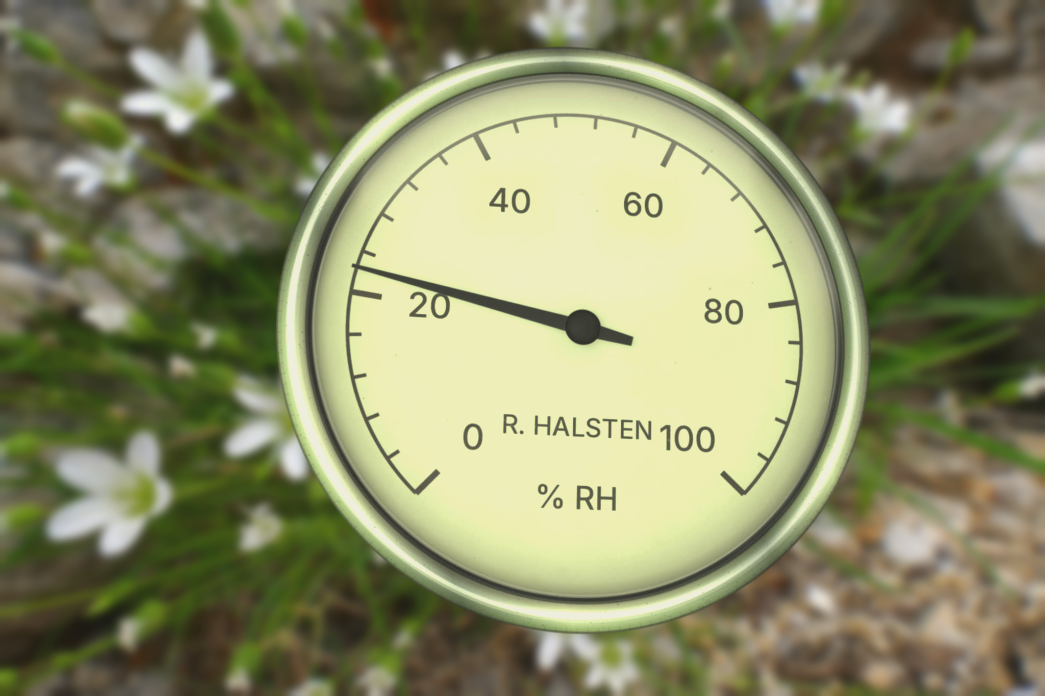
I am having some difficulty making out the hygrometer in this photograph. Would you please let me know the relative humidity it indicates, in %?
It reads 22 %
